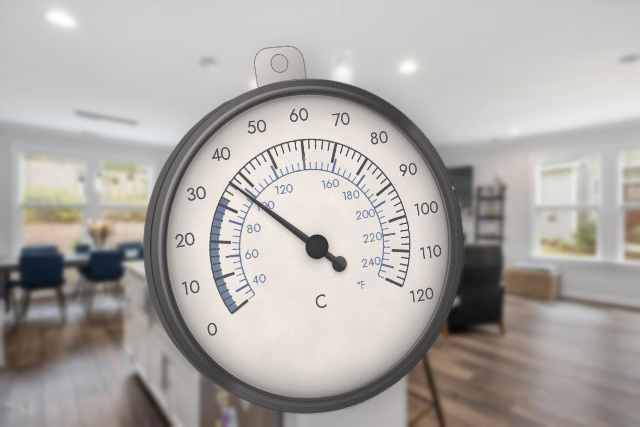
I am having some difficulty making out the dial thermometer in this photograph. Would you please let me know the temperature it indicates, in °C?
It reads 36 °C
